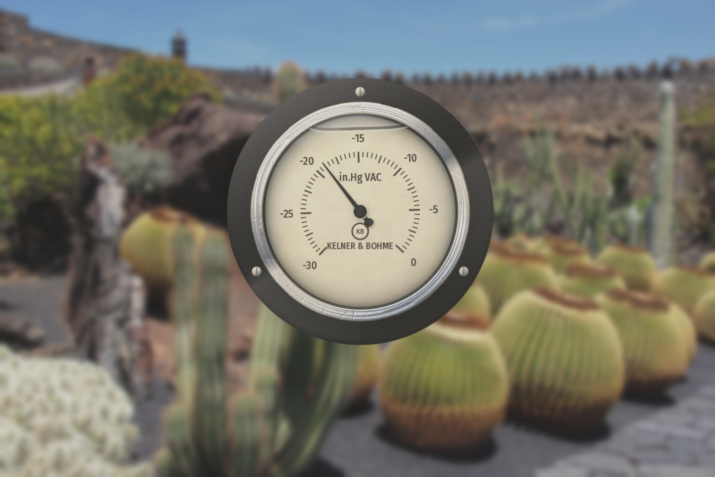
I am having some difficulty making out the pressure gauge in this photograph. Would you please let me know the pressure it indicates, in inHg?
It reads -19 inHg
